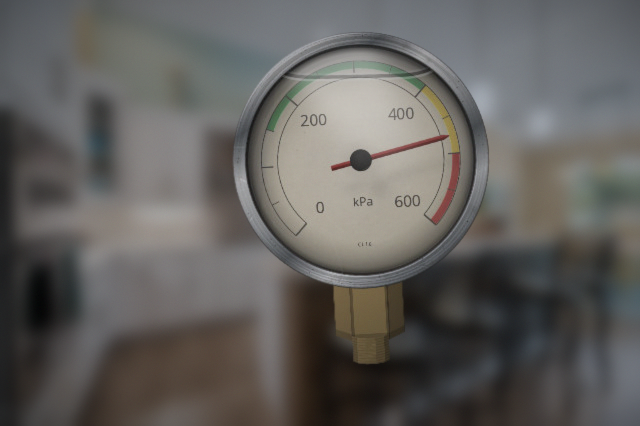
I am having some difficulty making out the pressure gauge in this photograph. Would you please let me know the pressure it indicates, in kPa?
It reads 475 kPa
